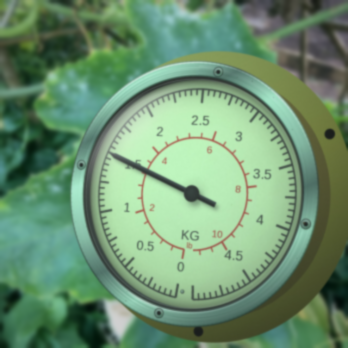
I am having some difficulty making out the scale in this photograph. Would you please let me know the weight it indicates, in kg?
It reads 1.5 kg
